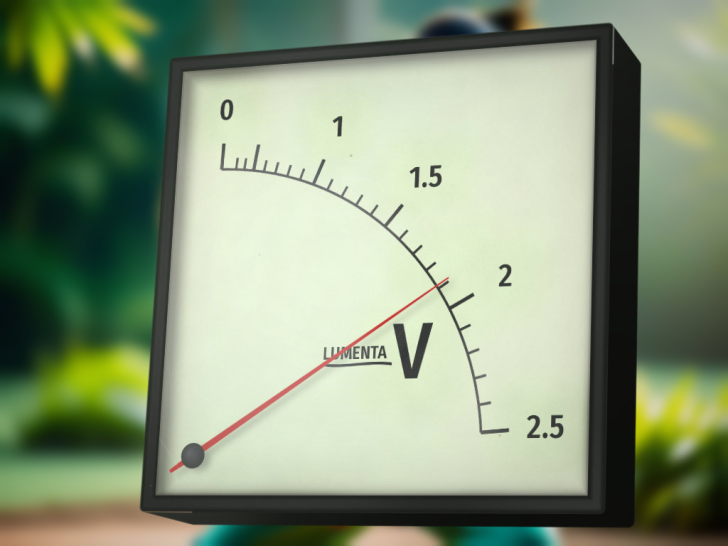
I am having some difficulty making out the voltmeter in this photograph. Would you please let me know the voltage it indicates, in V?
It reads 1.9 V
